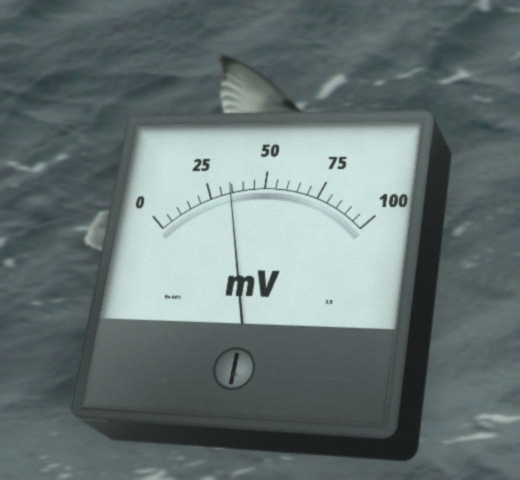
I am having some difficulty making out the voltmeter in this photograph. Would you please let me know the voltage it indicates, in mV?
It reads 35 mV
